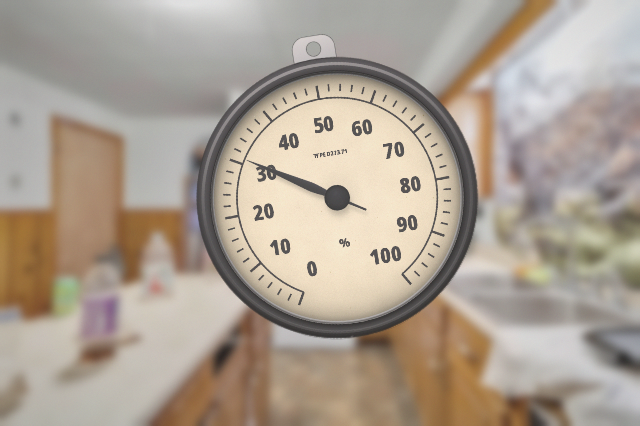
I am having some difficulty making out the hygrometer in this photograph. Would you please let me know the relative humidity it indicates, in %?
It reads 31 %
